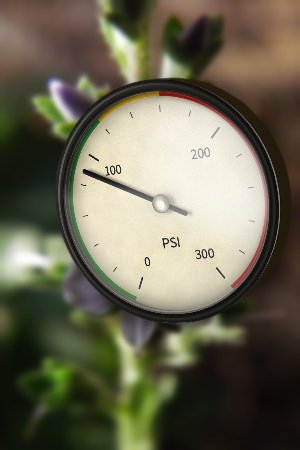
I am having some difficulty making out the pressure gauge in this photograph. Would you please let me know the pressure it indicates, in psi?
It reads 90 psi
